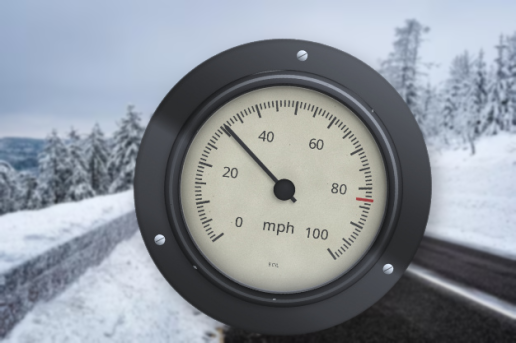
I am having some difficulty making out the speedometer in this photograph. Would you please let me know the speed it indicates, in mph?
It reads 31 mph
